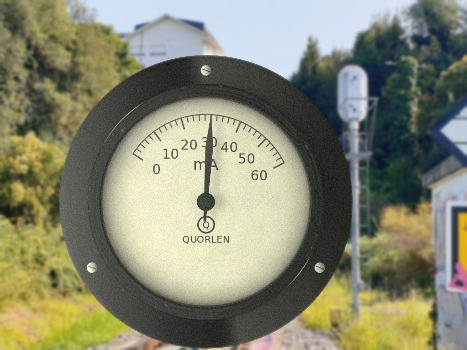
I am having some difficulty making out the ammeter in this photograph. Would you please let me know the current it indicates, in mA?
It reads 30 mA
